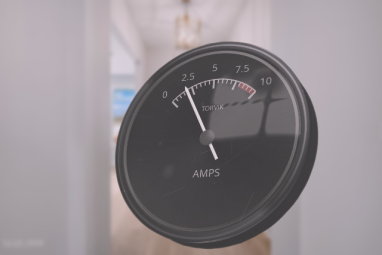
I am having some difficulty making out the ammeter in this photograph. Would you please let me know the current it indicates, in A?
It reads 2 A
